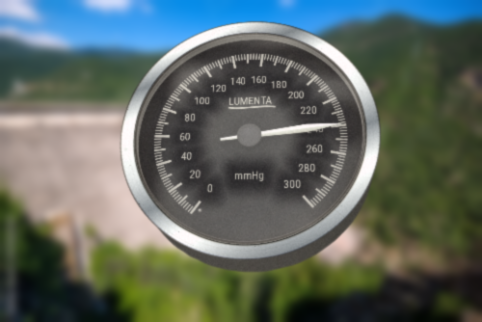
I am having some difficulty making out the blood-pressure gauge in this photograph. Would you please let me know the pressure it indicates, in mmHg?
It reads 240 mmHg
